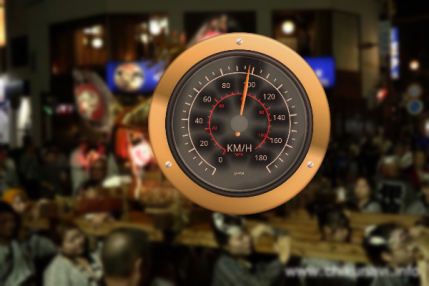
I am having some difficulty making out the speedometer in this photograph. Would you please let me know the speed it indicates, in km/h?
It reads 97.5 km/h
